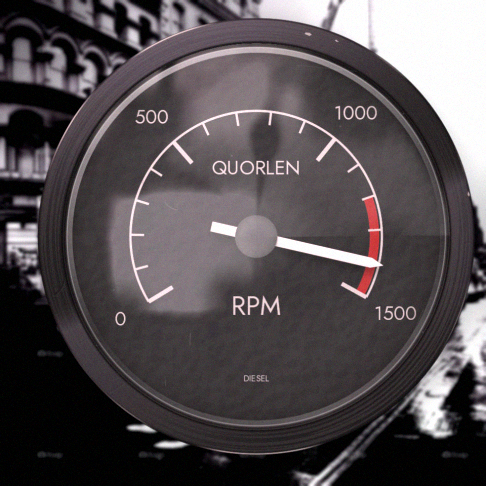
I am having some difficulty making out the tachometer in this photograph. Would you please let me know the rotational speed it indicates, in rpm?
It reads 1400 rpm
